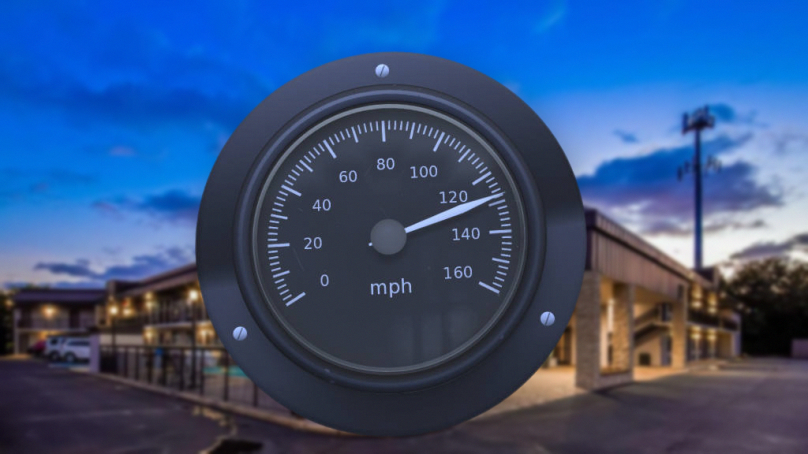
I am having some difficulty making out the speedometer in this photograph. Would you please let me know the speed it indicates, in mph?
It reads 128 mph
